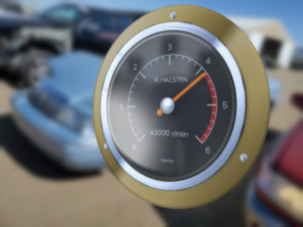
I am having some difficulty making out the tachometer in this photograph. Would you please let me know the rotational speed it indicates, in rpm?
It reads 4200 rpm
